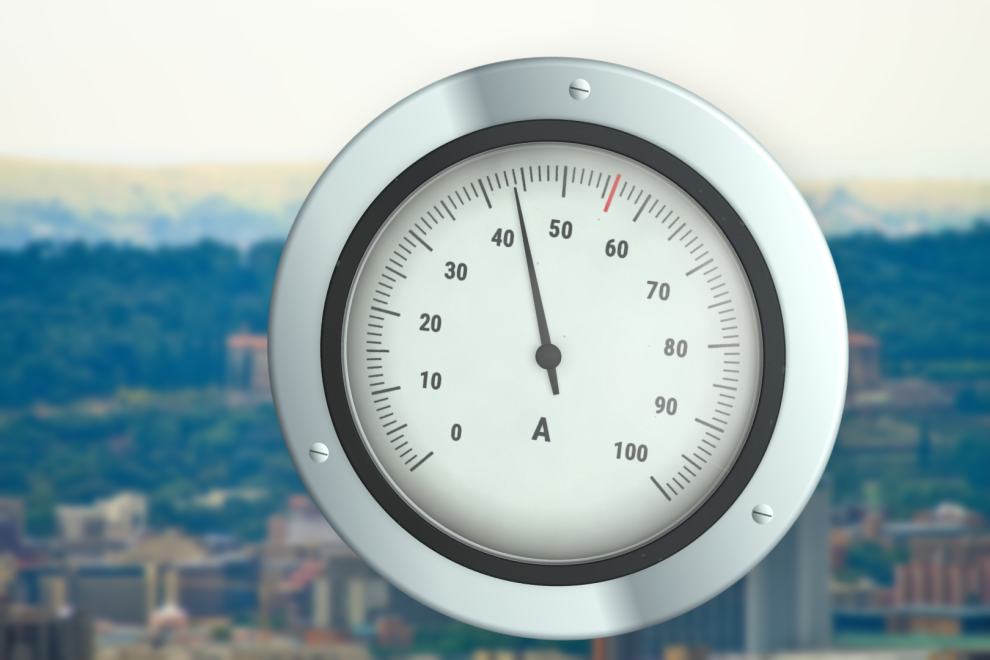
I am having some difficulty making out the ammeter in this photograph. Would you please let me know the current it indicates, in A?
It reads 44 A
